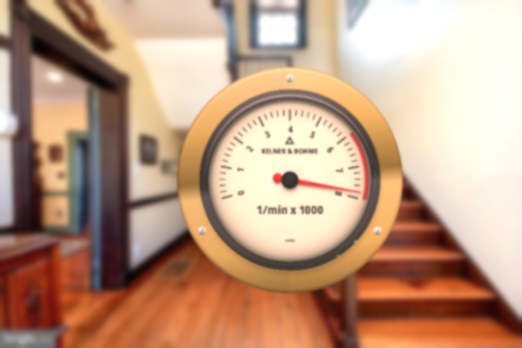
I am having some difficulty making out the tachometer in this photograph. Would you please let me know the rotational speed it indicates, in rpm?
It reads 7800 rpm
